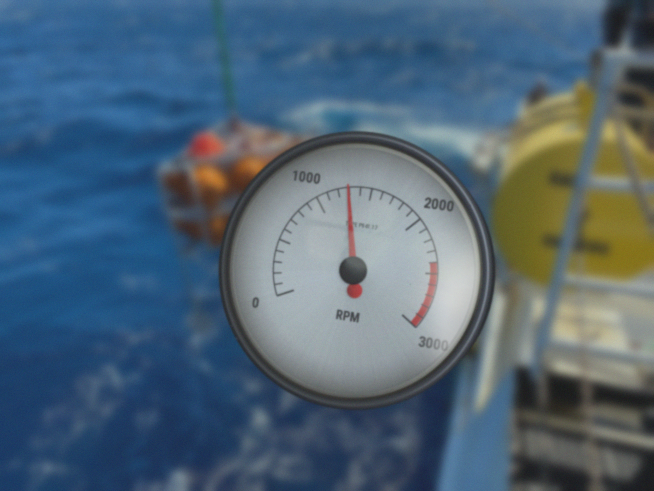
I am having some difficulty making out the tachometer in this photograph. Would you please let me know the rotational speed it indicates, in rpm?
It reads 1300 rpm
